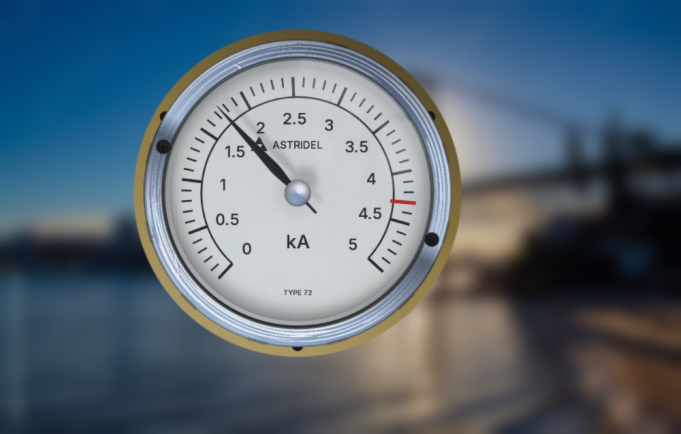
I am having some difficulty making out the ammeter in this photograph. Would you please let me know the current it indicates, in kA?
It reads 1.75 kA
